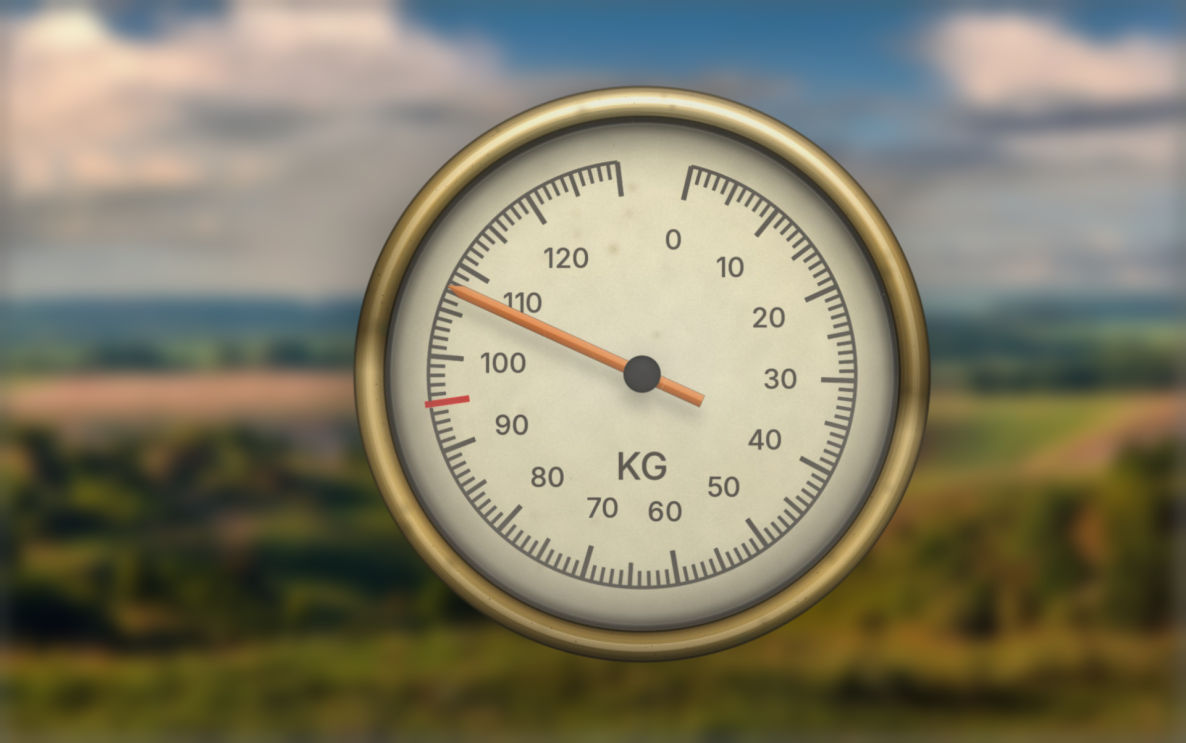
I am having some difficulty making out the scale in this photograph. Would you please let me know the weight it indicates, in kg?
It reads 107.5 kg
